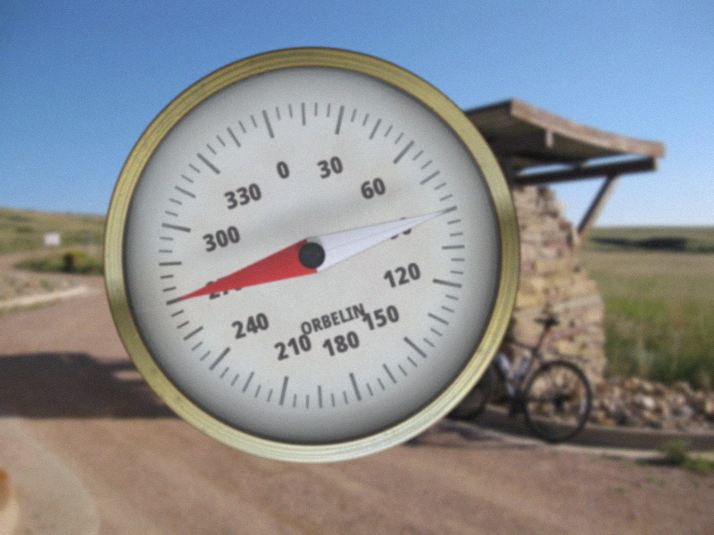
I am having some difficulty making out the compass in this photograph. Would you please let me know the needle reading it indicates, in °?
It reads 270 °
